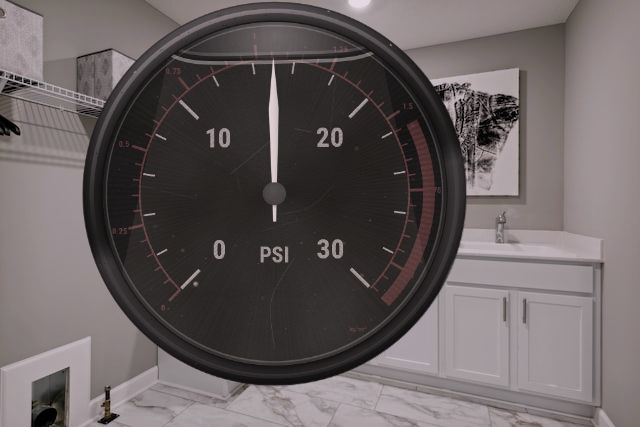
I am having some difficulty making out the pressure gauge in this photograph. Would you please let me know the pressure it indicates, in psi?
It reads 15 psi
